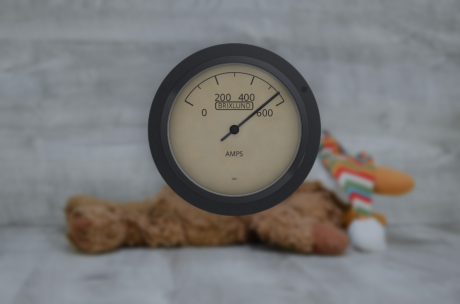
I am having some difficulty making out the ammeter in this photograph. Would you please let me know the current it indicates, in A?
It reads 550 A
